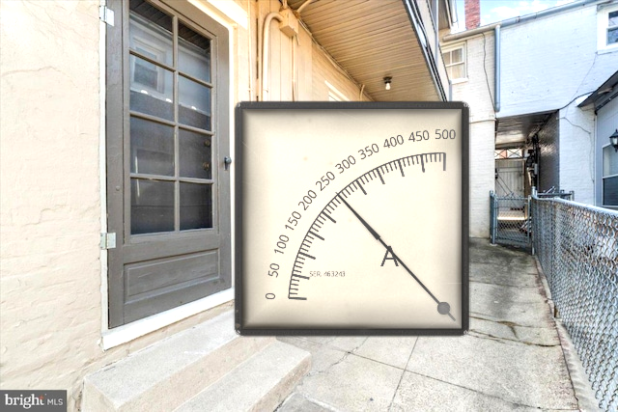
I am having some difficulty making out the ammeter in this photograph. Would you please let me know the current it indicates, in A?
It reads 250 A
